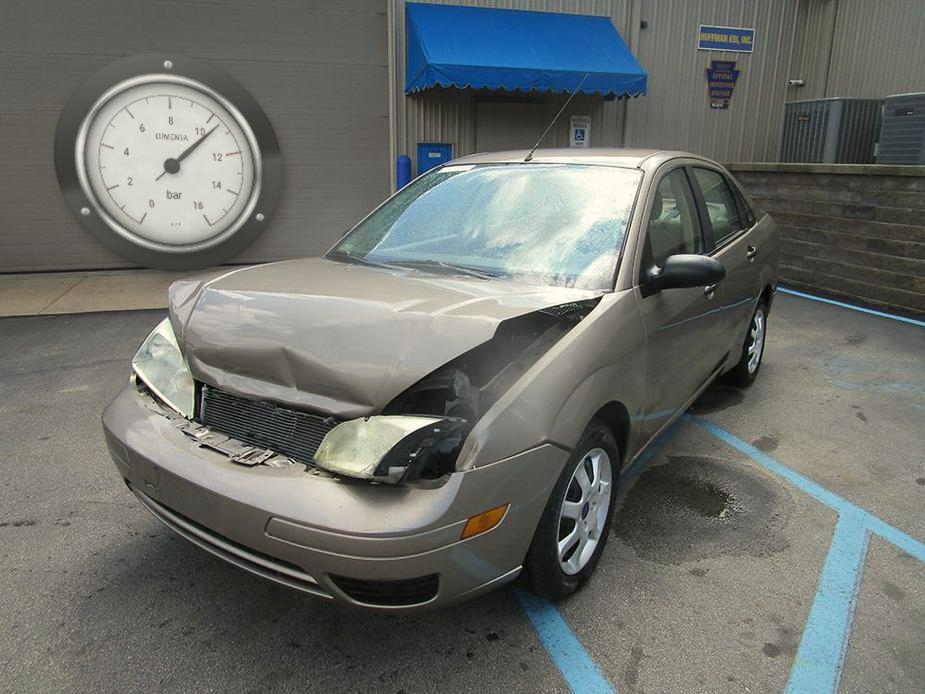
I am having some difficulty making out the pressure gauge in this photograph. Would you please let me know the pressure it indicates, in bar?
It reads 10.5 bar
